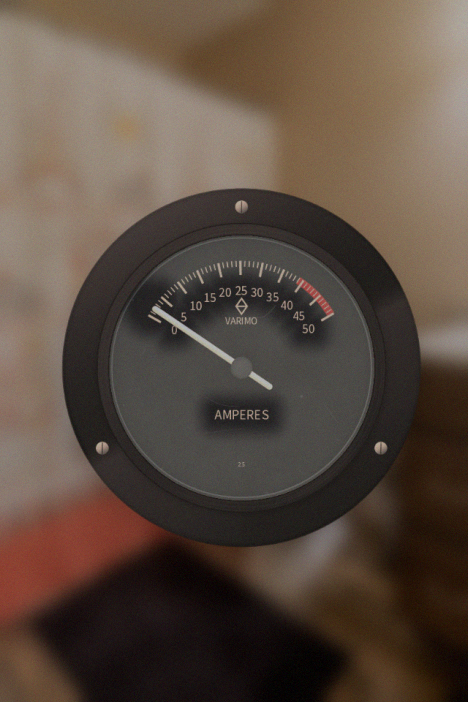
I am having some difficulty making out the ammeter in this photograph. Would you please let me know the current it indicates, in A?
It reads 2 A
